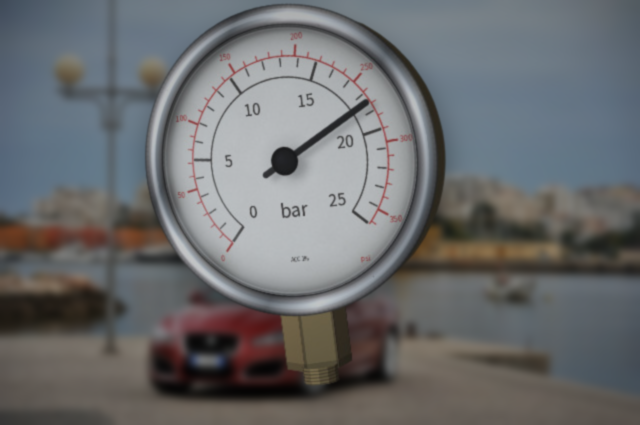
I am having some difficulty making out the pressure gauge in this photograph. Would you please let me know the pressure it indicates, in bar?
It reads 18.5 bar
